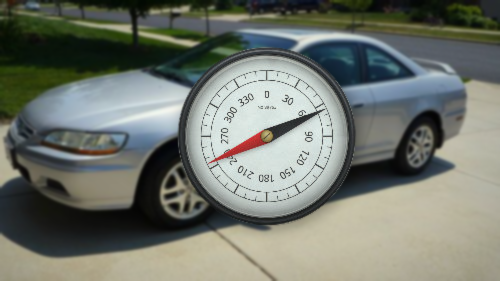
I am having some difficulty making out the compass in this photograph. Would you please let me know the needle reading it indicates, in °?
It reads 245 °
